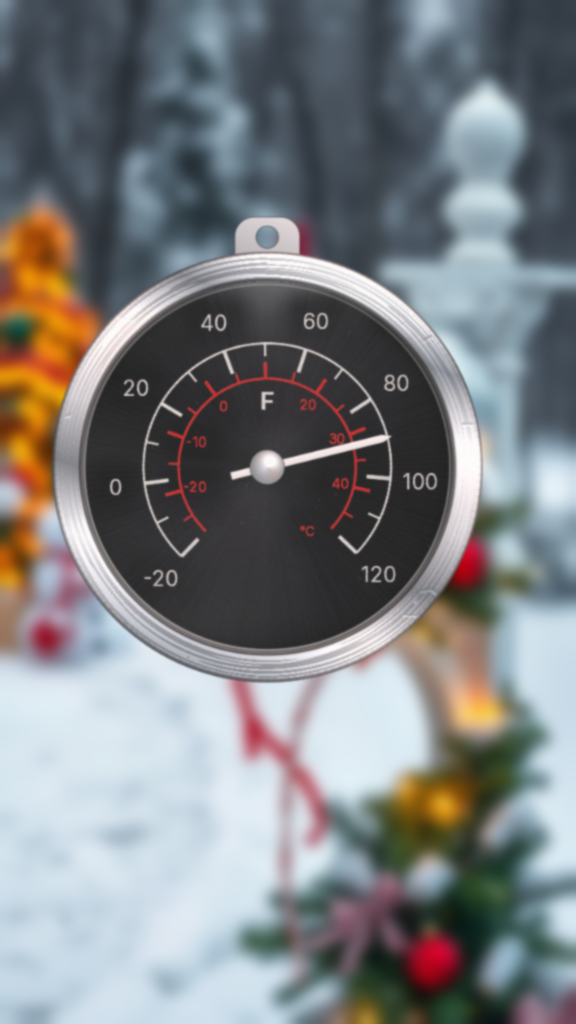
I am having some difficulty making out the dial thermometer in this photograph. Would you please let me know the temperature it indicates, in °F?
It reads 90 °F
